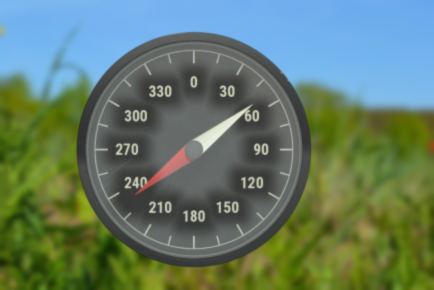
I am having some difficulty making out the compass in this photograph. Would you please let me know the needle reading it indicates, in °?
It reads 232.5 °
